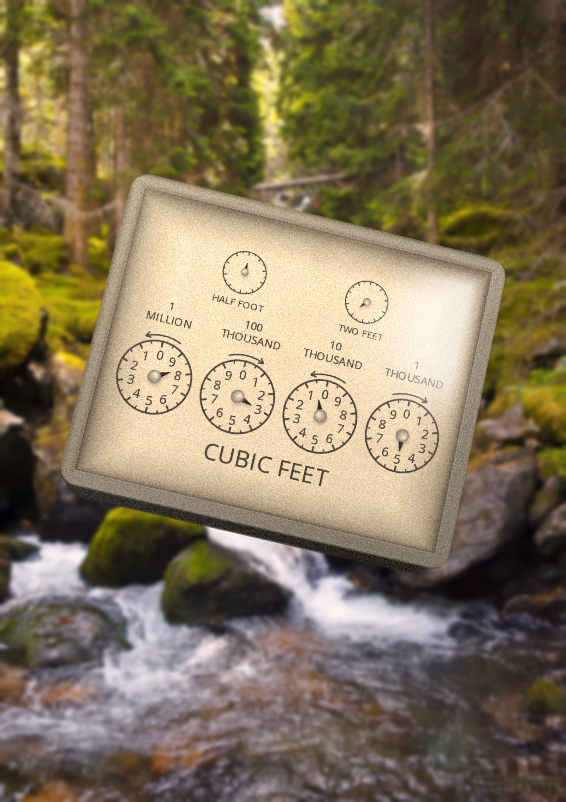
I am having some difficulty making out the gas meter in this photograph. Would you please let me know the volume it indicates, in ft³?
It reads 830500 ft³
